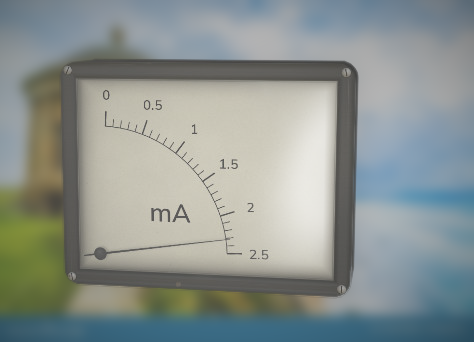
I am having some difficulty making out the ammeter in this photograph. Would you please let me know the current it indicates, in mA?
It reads 2.3 mA
